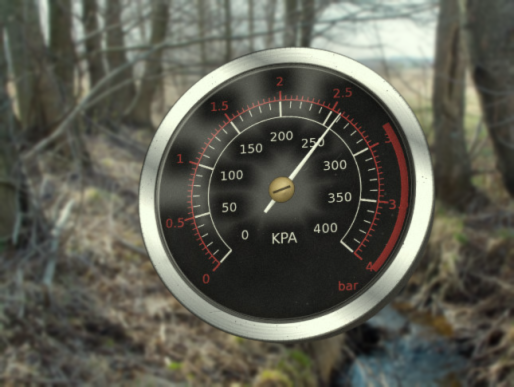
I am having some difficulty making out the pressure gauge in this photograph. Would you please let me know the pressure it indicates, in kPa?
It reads 260 kPa
